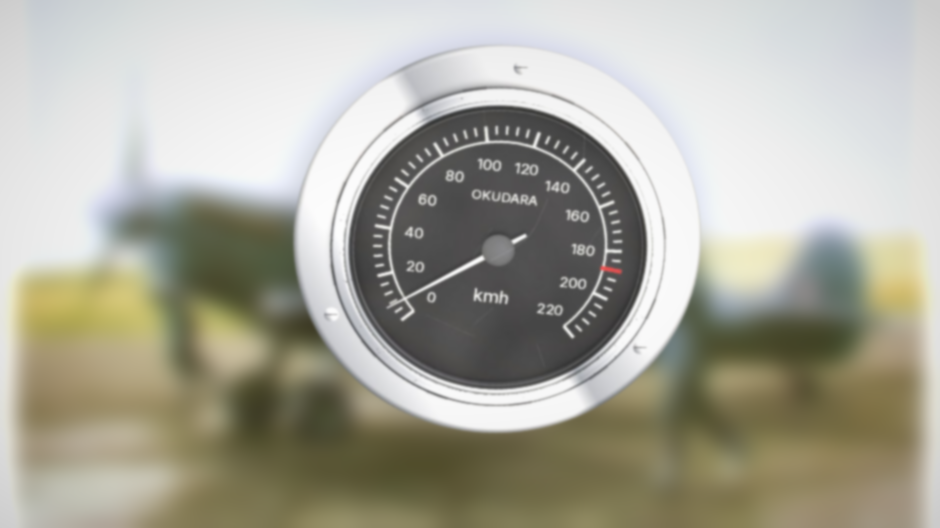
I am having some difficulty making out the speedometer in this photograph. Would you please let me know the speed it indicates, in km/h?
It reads 8 km/h
